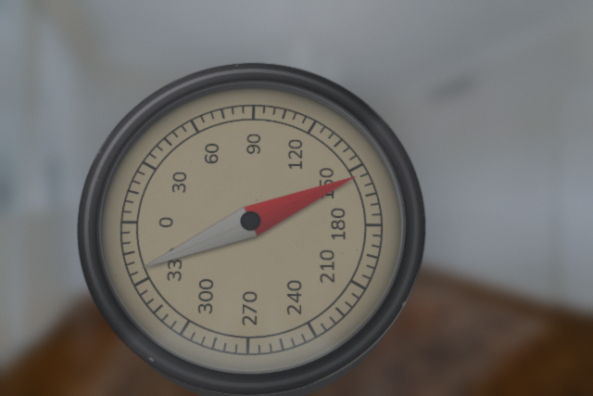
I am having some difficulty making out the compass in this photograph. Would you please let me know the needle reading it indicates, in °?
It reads 155 °
